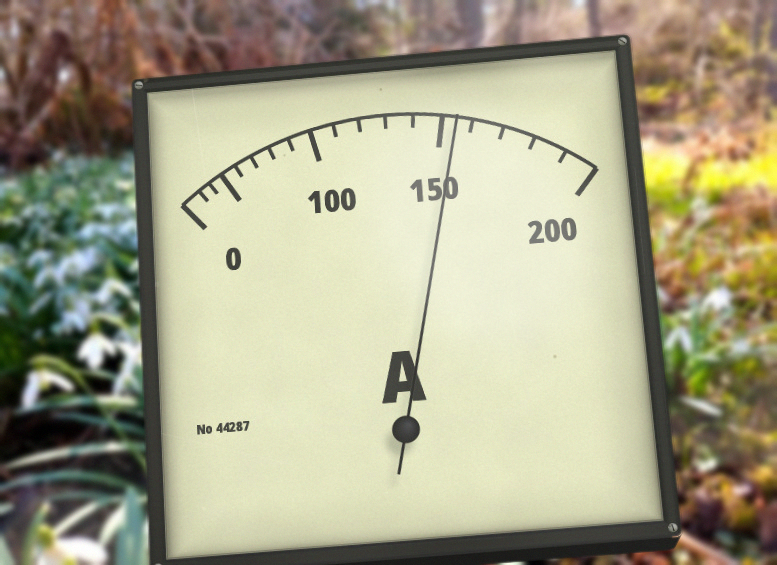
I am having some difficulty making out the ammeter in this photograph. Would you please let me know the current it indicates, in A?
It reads 155 A
